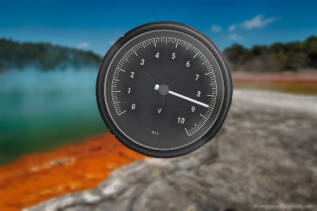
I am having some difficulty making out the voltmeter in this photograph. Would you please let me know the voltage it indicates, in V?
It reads 8.5 V
